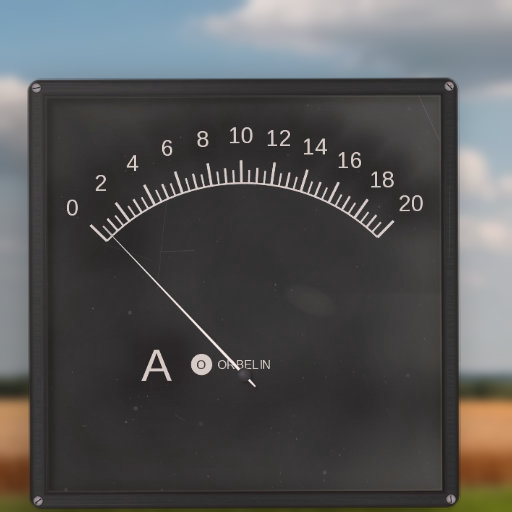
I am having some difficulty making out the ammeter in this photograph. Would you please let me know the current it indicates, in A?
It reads 0.5 A
